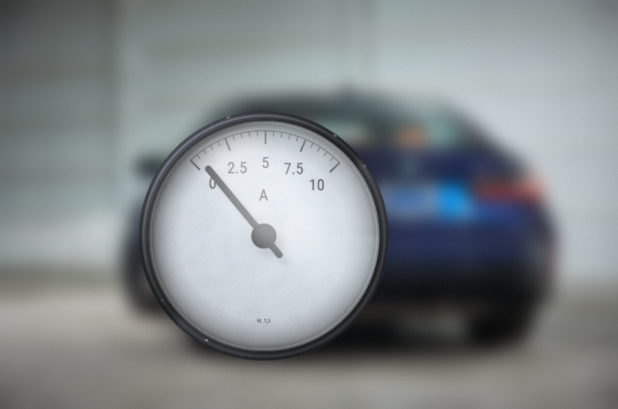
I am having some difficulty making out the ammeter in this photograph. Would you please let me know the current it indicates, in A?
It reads 0.5 A
